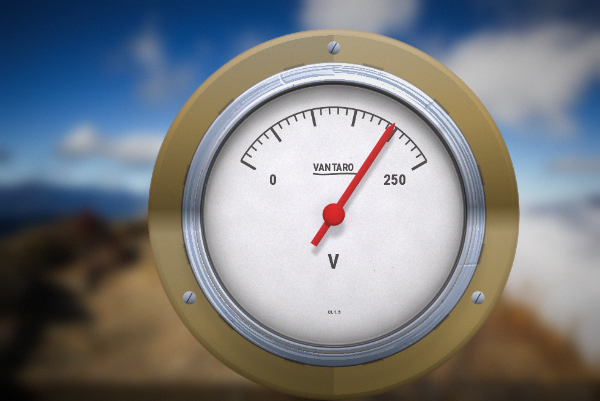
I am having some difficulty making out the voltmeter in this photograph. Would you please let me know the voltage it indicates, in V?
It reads 195 V
